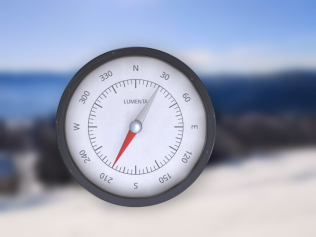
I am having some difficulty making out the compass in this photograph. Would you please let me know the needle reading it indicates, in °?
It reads 210 °
